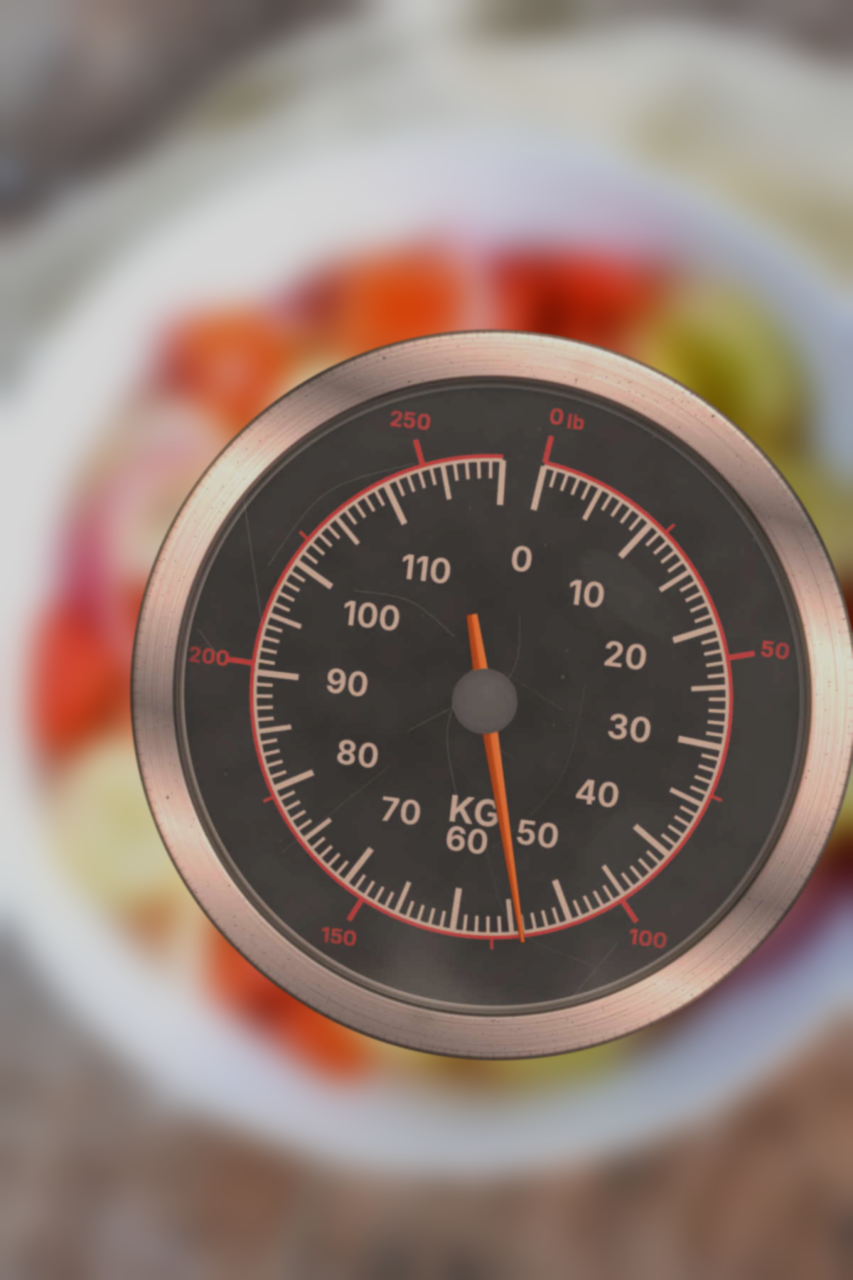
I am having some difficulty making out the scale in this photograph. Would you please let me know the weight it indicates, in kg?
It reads 54 kg
